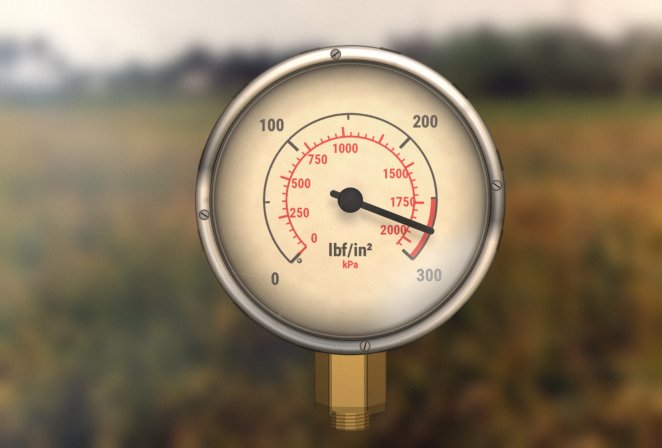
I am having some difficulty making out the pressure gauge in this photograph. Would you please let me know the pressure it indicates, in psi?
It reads 275 psi
